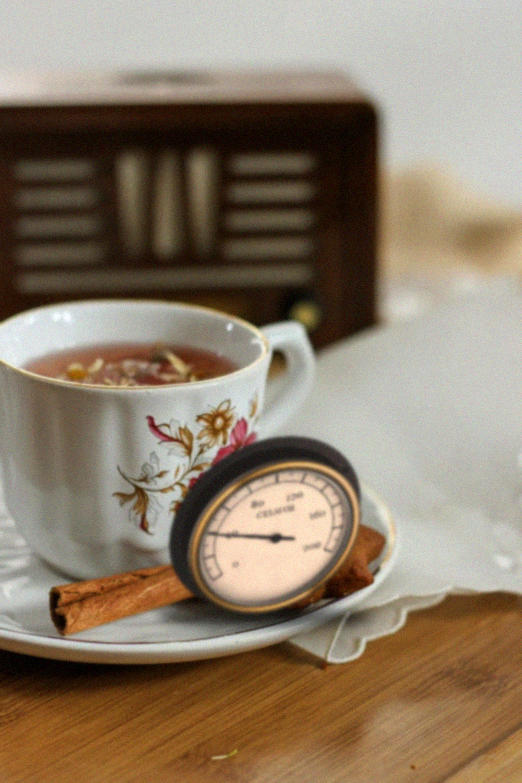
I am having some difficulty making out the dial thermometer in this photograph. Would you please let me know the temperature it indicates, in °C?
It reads 40 °C
